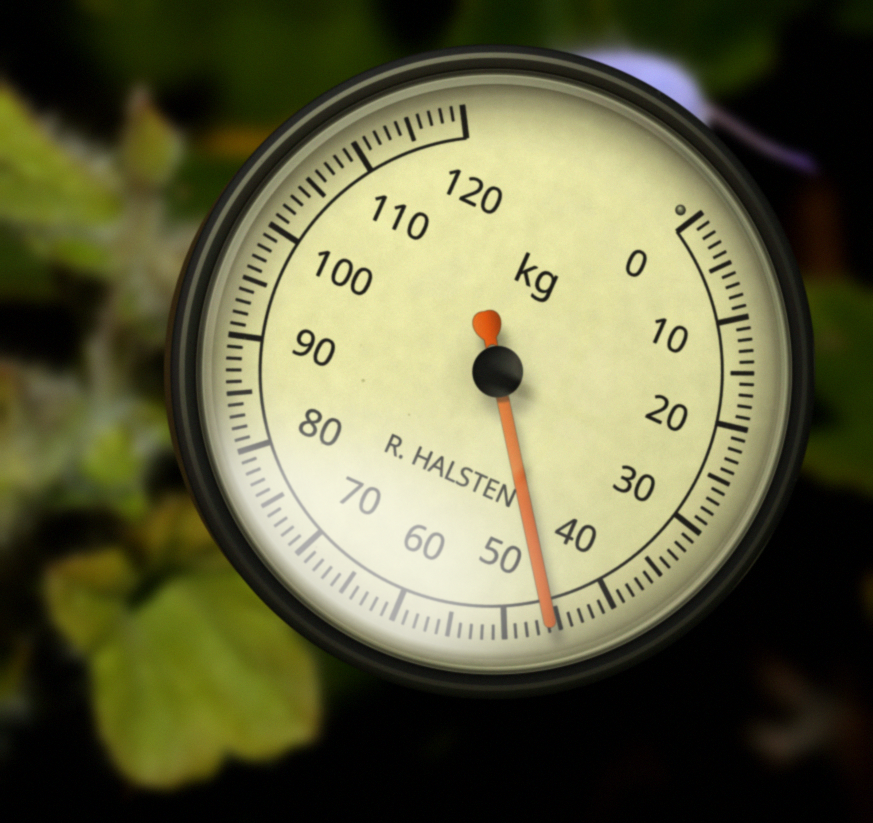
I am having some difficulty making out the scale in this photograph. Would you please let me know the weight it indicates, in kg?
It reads 46 kg
